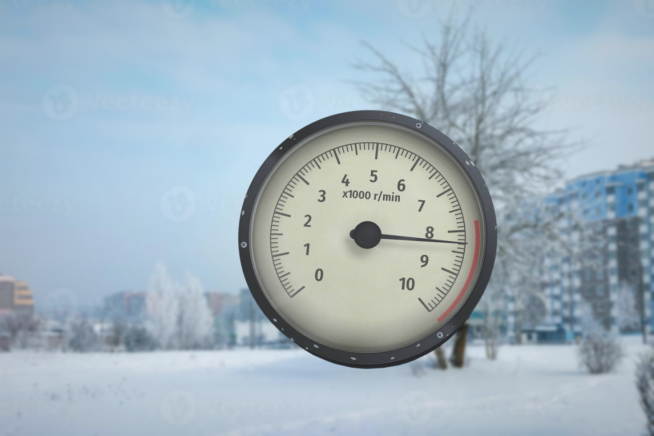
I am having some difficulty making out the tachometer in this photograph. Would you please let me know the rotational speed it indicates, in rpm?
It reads 8300 rpm
